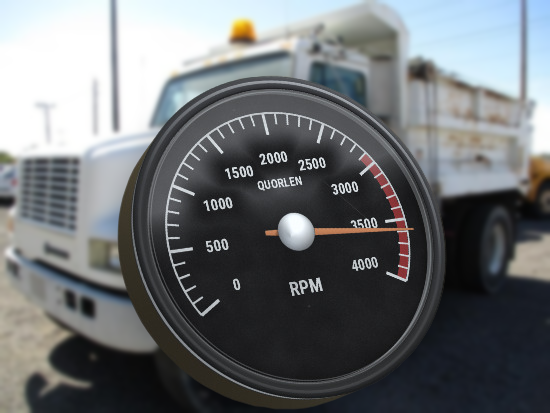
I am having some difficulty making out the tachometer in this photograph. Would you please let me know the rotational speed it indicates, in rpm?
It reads 3600 rpm
